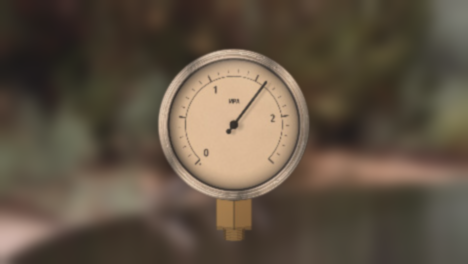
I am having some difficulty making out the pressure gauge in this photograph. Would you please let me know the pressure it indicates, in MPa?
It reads 1.6 MPa
